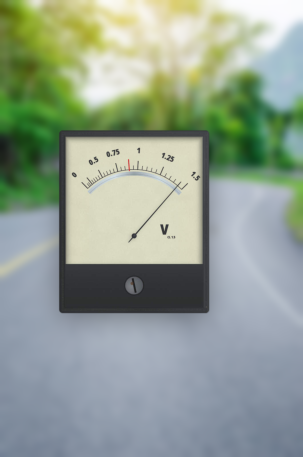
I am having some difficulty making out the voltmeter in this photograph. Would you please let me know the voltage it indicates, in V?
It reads 1.45 V
